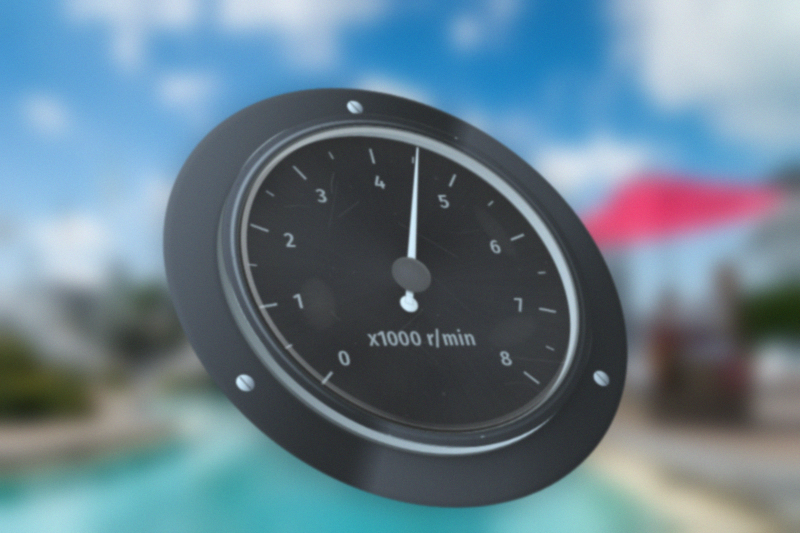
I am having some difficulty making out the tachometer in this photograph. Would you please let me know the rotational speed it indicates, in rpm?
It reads 4500 rpm
